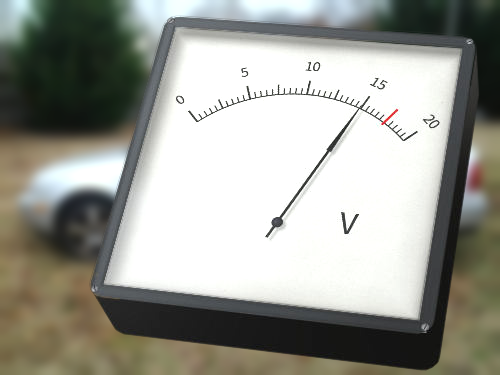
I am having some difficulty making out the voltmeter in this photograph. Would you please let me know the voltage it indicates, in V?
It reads 15 V
